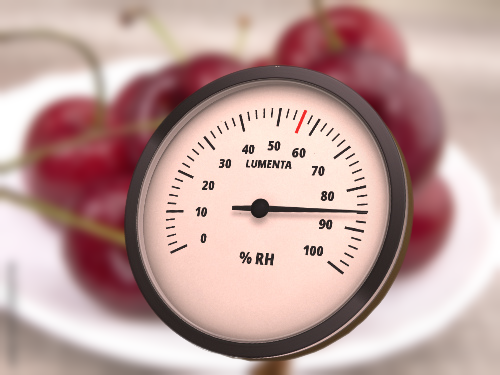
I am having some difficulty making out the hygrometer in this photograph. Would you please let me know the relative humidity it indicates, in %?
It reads 86 %
